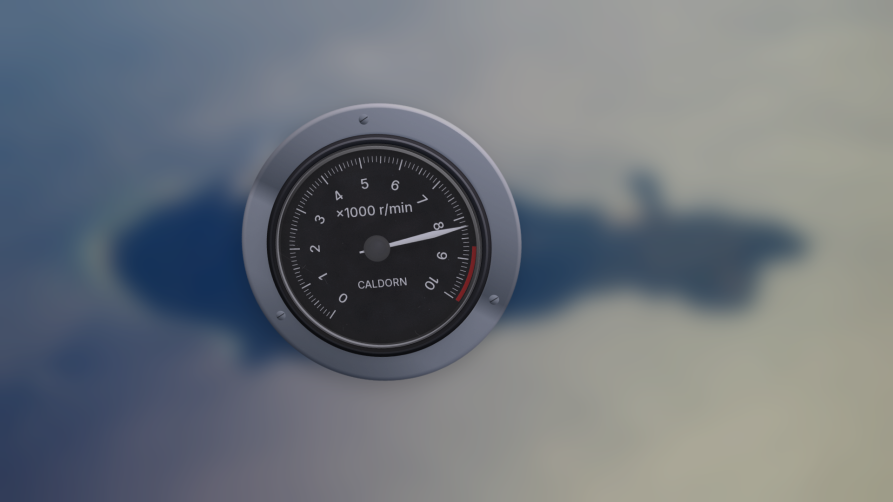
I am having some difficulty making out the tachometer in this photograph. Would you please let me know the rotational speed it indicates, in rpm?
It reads 8200 rpm
